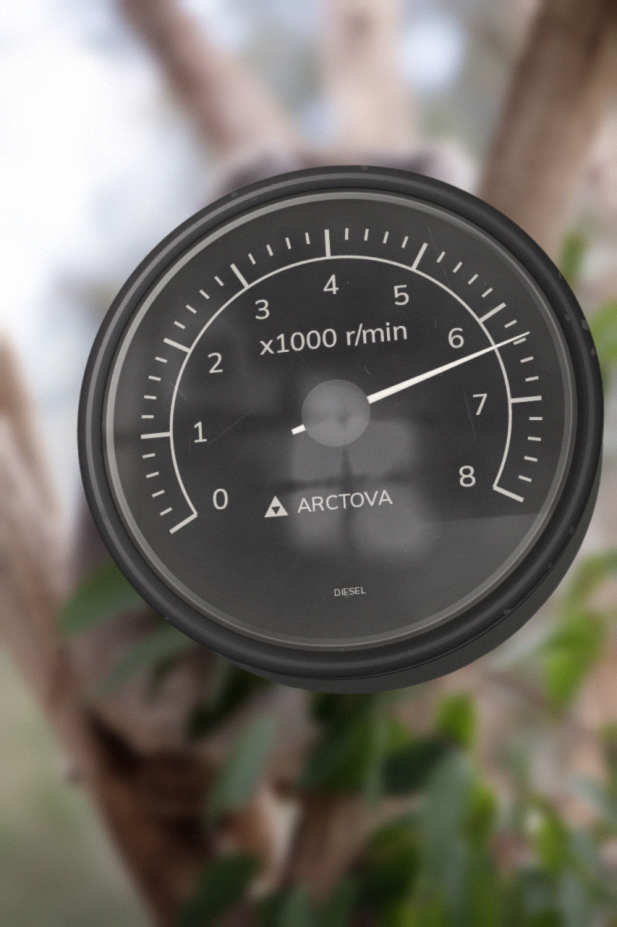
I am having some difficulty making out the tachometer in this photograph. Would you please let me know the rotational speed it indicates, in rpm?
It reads 6400 rpm
